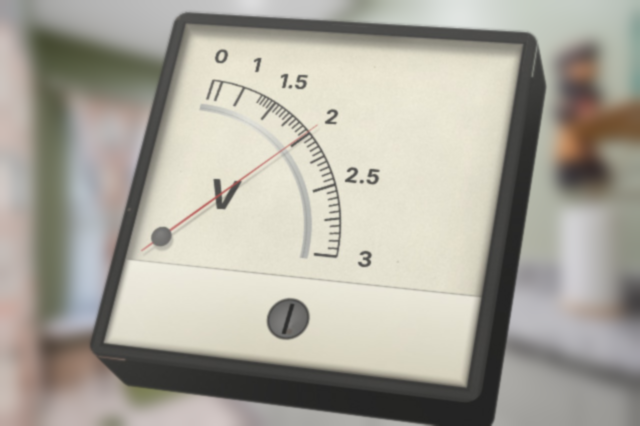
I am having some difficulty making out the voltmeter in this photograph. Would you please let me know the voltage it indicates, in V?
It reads 2 V
